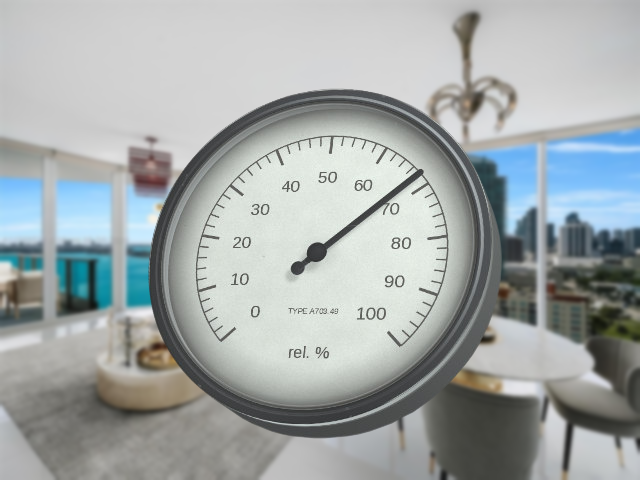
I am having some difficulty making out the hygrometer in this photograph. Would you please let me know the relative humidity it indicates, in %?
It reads 68 %
